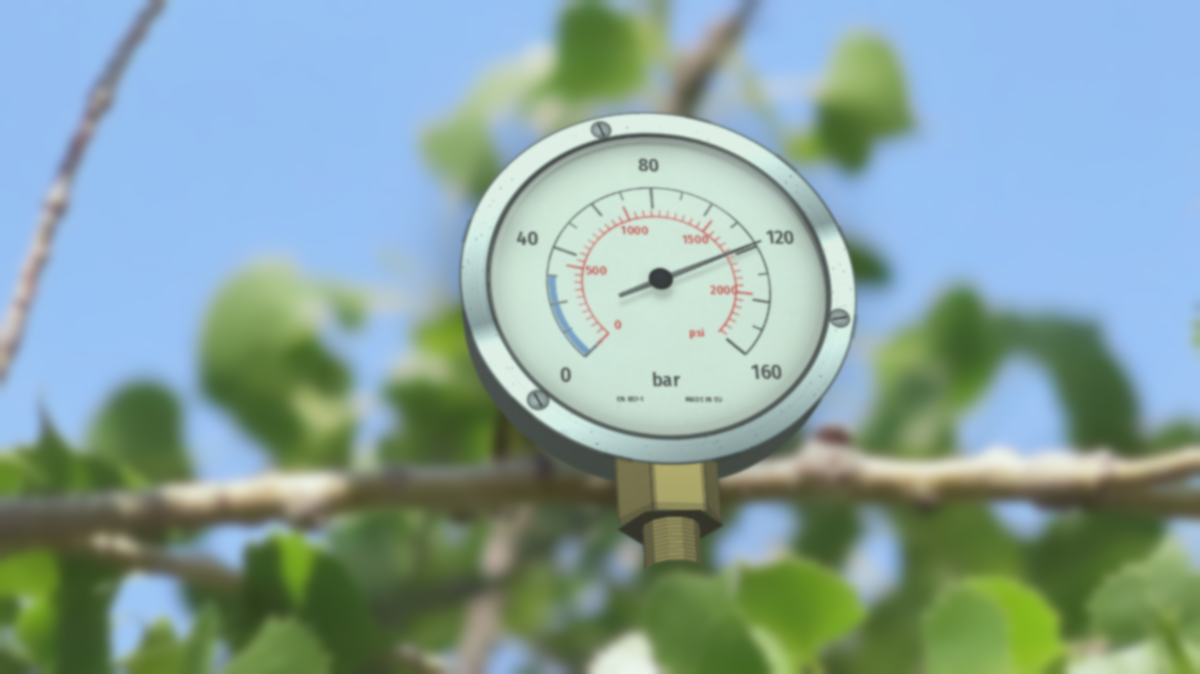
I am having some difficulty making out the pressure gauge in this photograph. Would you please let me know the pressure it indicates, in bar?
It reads 120 bar
